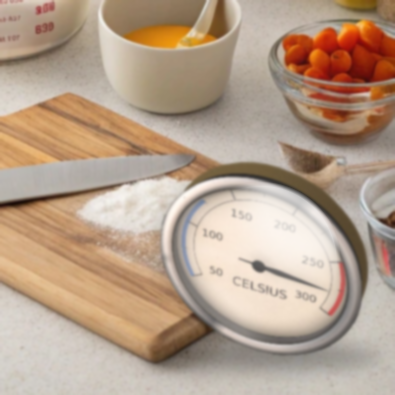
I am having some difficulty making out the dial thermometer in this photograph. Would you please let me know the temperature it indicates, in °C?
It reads 275 °C
